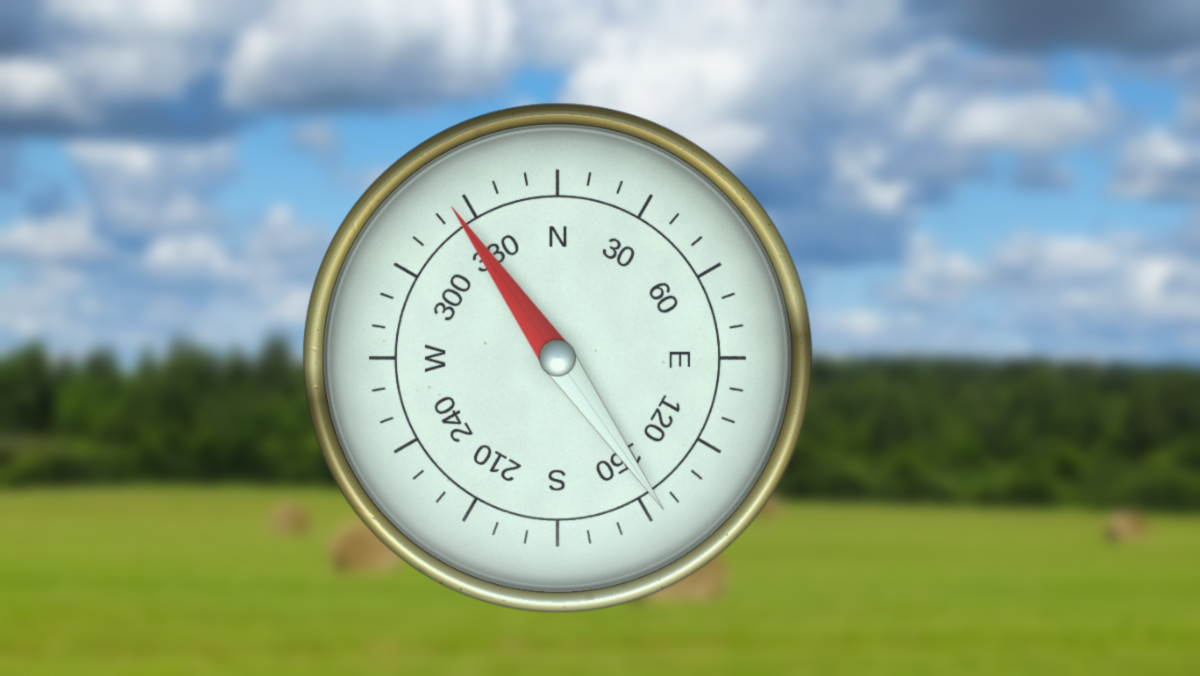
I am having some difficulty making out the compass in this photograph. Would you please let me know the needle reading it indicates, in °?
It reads 325 °
